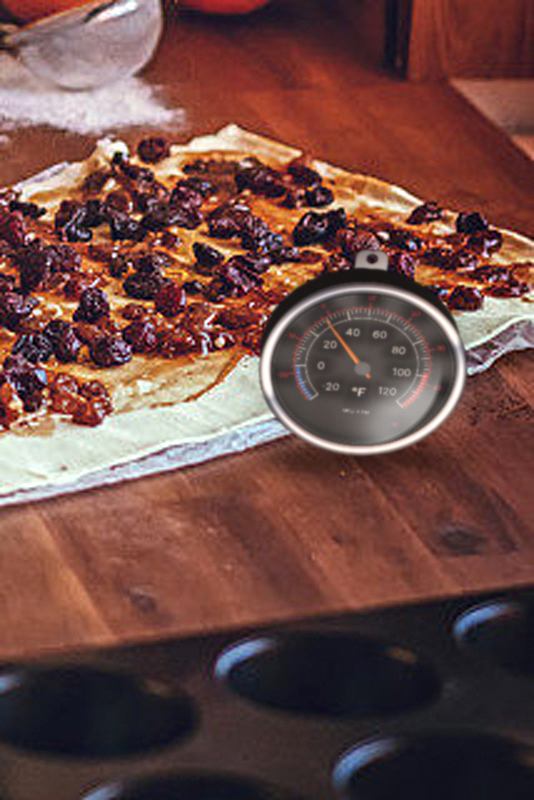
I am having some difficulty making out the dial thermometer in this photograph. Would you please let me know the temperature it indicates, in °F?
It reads 30 °F
